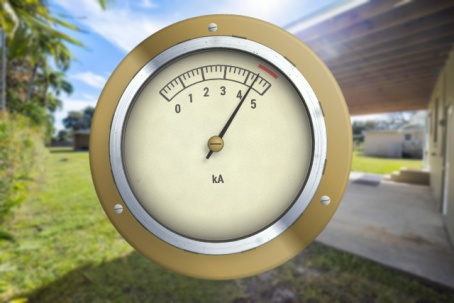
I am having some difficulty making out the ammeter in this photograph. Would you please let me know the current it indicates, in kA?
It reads 4.4 kA
